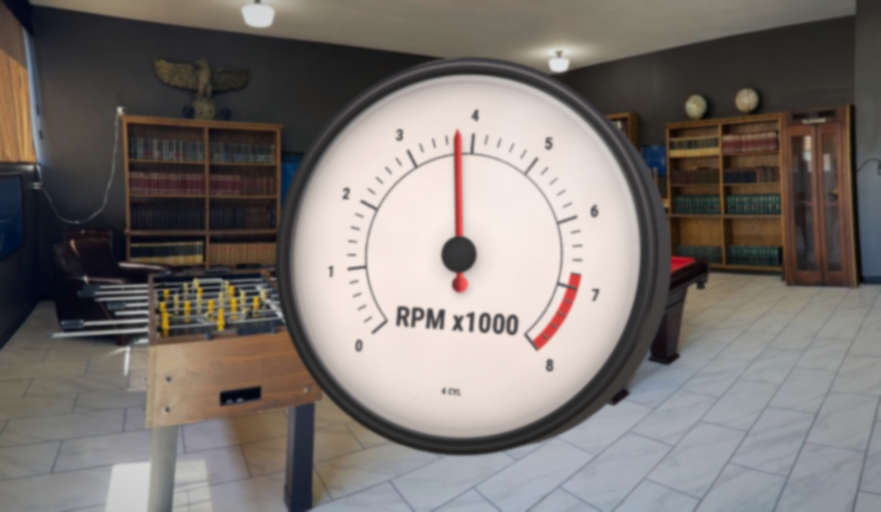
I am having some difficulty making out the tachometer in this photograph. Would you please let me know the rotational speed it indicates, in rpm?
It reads 3800 rpm
